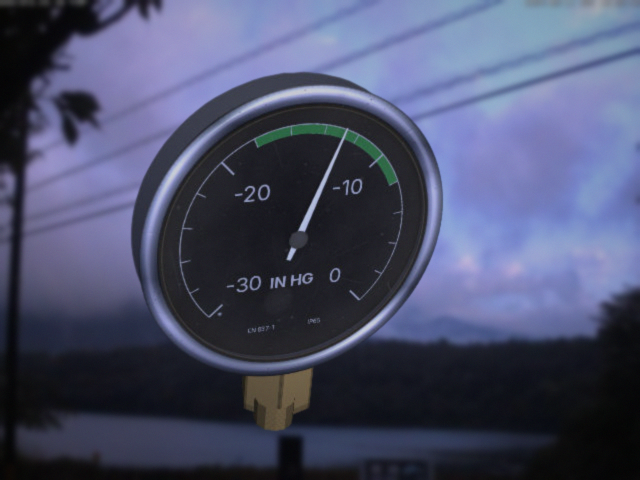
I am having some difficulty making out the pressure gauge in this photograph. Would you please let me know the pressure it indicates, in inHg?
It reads -13 inHg
